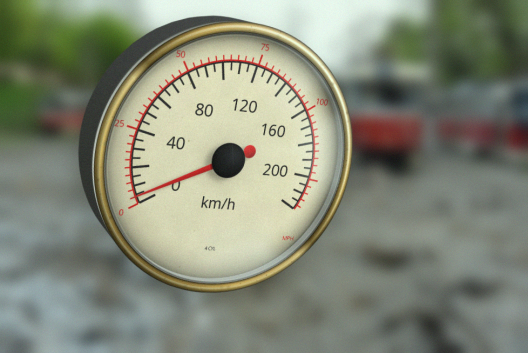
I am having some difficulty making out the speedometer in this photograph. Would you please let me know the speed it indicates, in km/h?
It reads 5 km/h
